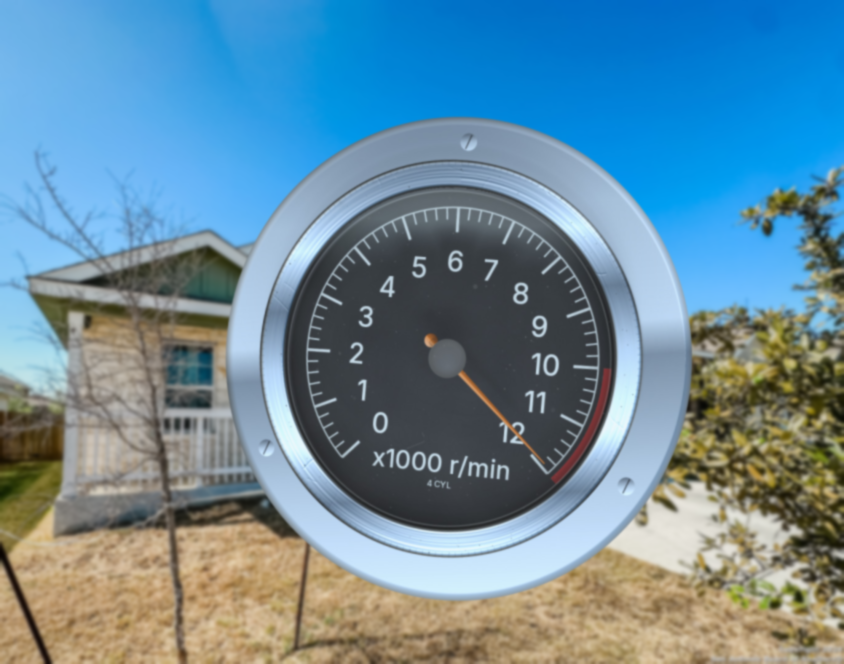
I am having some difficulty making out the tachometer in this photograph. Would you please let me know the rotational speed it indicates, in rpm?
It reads 11900 rpm
